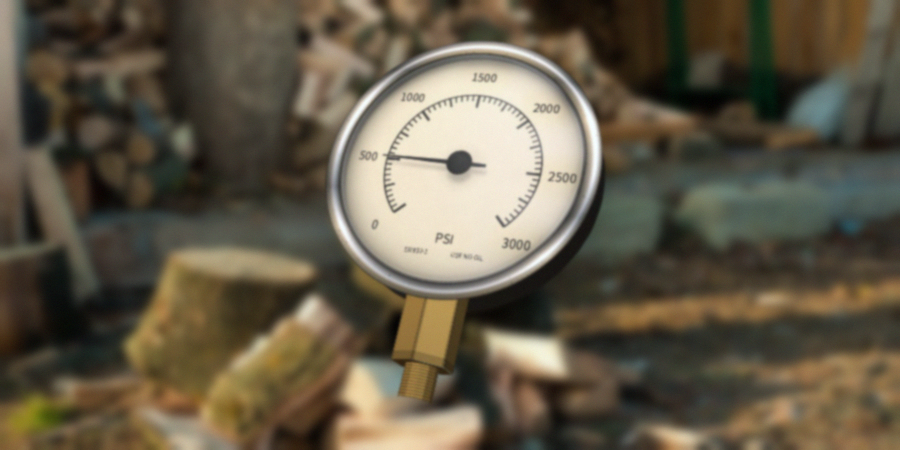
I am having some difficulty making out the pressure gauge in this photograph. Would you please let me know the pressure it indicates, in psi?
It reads 500 psi
